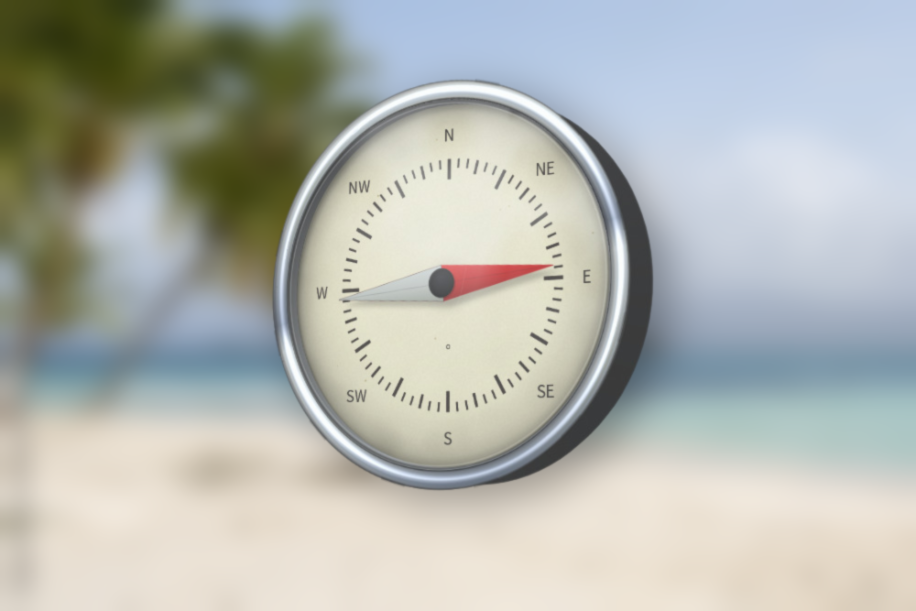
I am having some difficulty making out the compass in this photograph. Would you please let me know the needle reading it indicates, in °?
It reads 85 °
